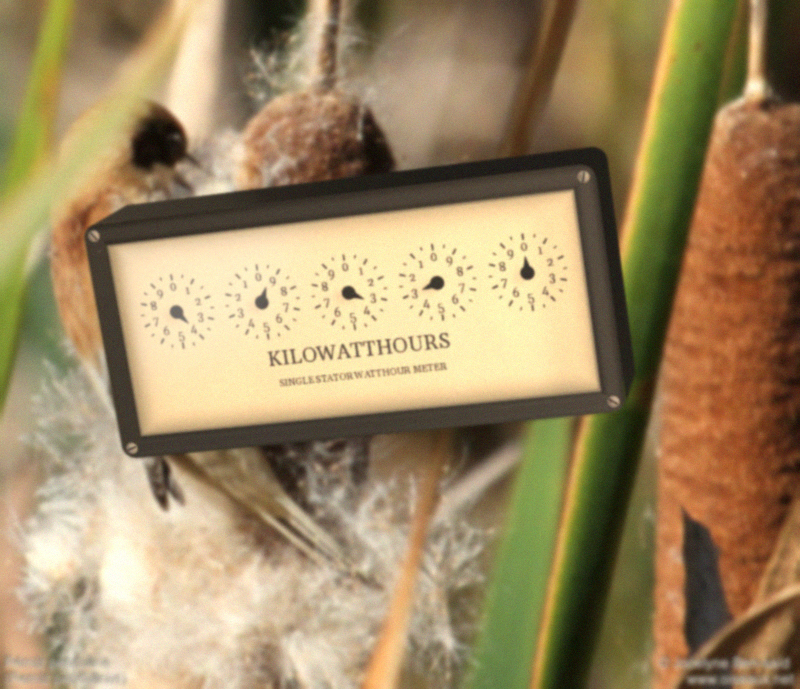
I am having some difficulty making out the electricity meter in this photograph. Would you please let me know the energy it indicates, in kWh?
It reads 39330 kWh
